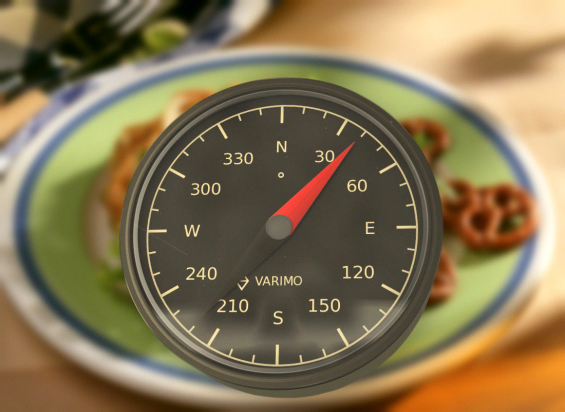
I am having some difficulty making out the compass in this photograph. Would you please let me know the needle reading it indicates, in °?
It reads 40 °
